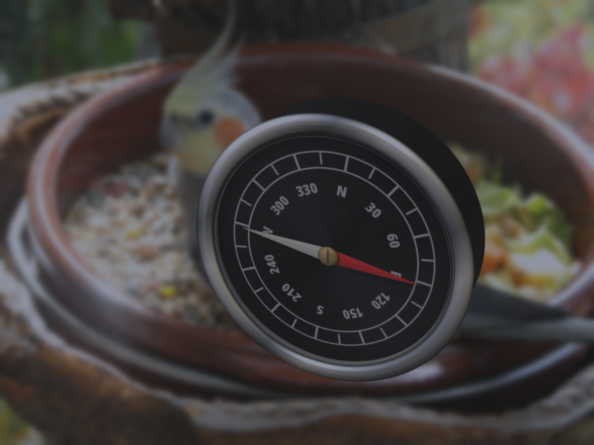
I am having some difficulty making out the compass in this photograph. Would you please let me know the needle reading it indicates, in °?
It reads 90 °
